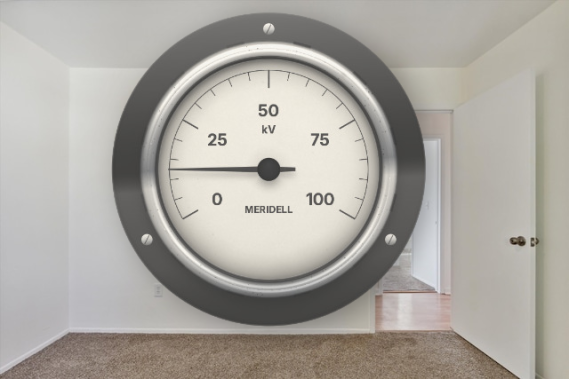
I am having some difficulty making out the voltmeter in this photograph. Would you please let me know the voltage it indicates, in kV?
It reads 12.5 kV
